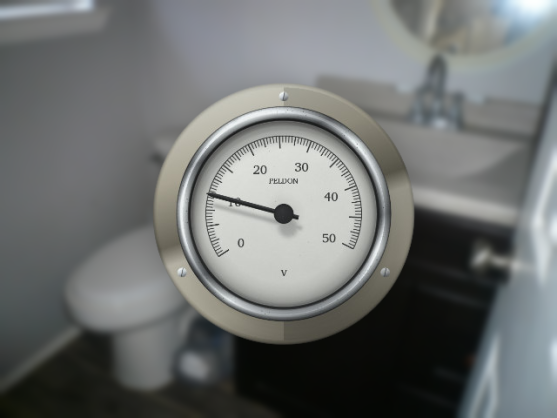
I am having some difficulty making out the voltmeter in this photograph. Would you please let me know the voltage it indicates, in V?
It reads 10 V
